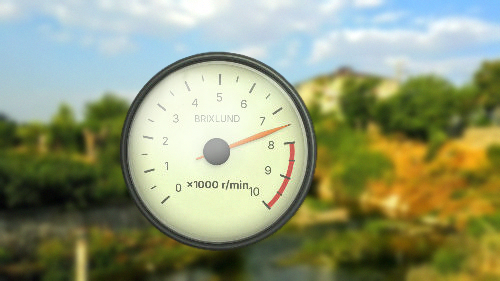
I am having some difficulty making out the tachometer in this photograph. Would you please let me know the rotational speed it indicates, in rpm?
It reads 7500 rpm
